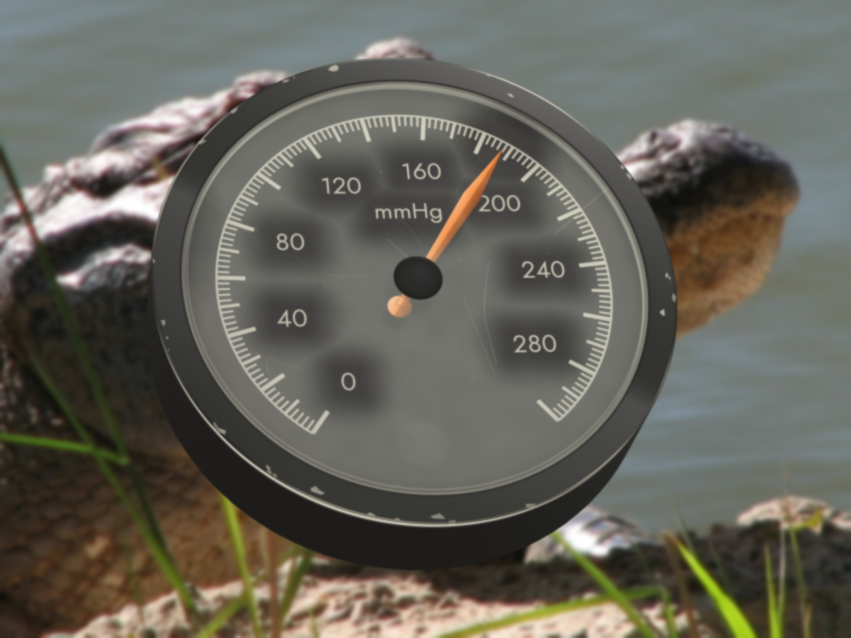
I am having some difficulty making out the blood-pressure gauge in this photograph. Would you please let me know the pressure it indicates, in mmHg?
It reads 188 mmHg
